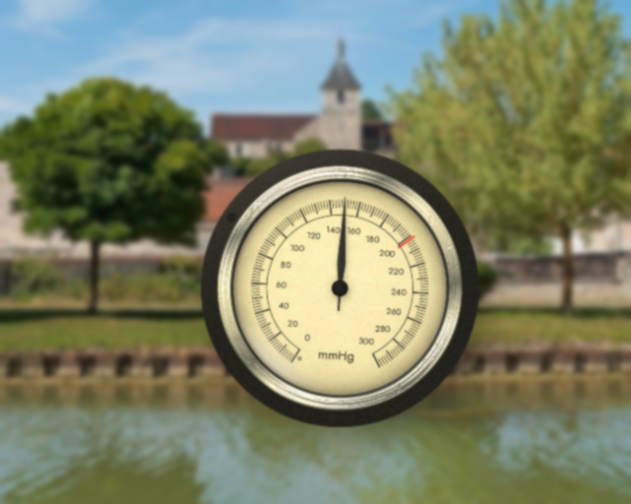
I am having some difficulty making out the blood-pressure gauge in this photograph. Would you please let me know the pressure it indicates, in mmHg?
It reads 150 mmHg
